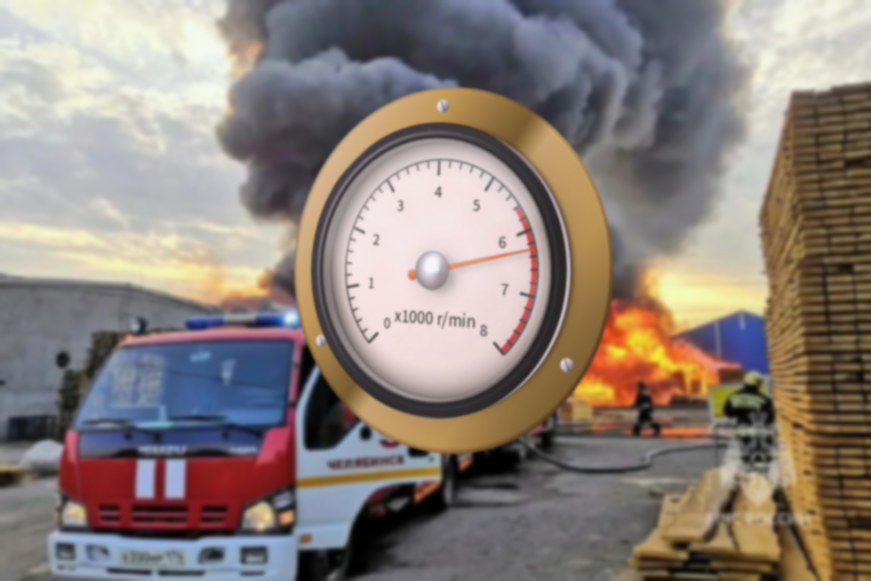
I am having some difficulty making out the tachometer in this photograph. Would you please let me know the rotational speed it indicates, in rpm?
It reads 6300 rpm
